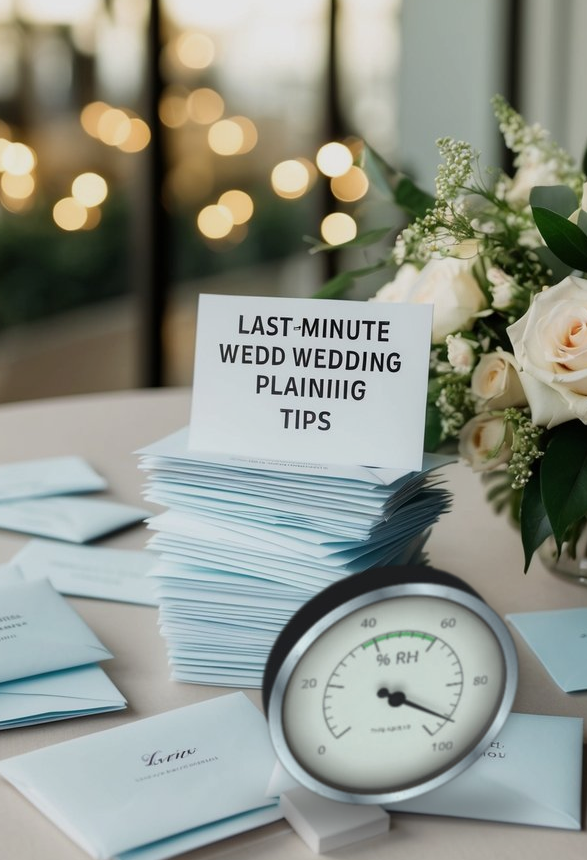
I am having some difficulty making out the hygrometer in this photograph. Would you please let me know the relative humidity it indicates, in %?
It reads 92 %
